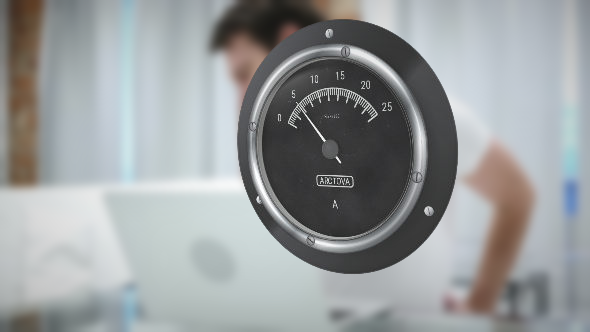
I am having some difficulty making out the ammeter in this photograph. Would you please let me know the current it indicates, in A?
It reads 5 A
